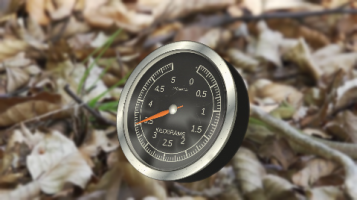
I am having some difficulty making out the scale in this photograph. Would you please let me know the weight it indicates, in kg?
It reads 3.5 kg
